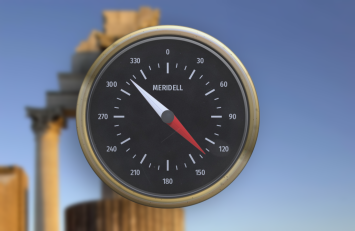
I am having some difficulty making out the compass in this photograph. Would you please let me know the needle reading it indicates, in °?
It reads 135 °
